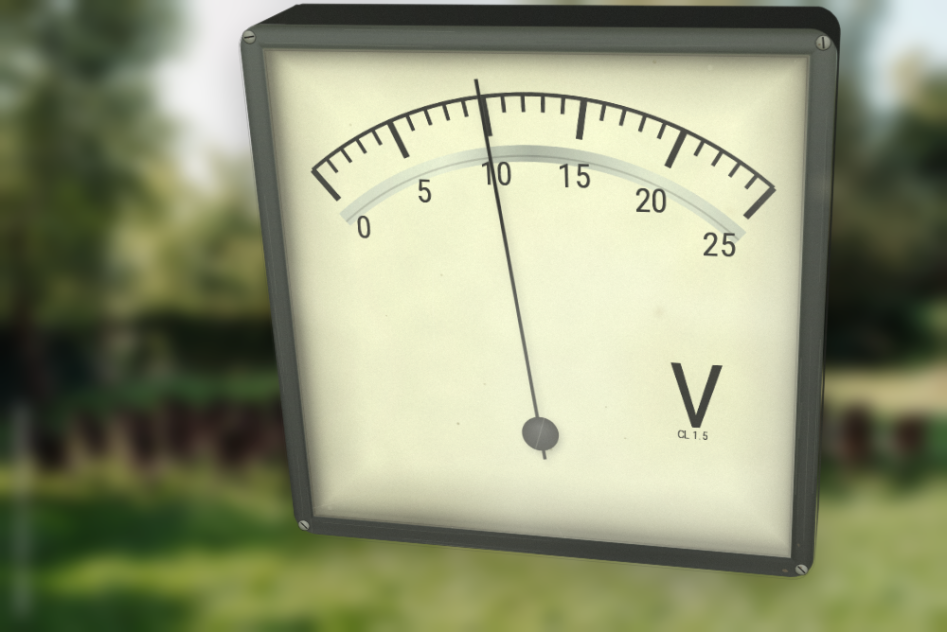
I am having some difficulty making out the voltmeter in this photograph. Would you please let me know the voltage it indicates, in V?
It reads 10 V
